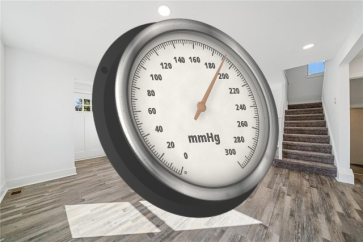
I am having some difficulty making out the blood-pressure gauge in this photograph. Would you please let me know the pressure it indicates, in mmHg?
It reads 190 mmHg
